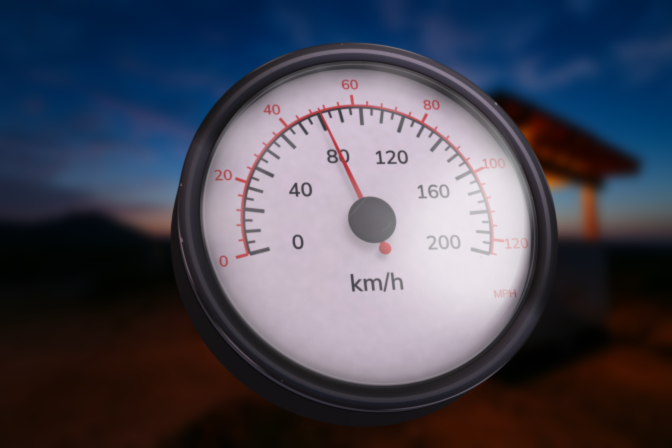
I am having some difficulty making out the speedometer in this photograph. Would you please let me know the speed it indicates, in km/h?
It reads 80 km/h
